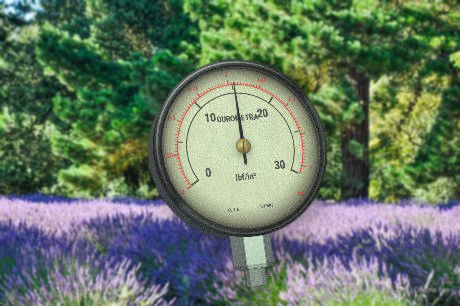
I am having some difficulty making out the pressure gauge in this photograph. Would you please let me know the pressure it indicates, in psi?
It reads 15 psi
